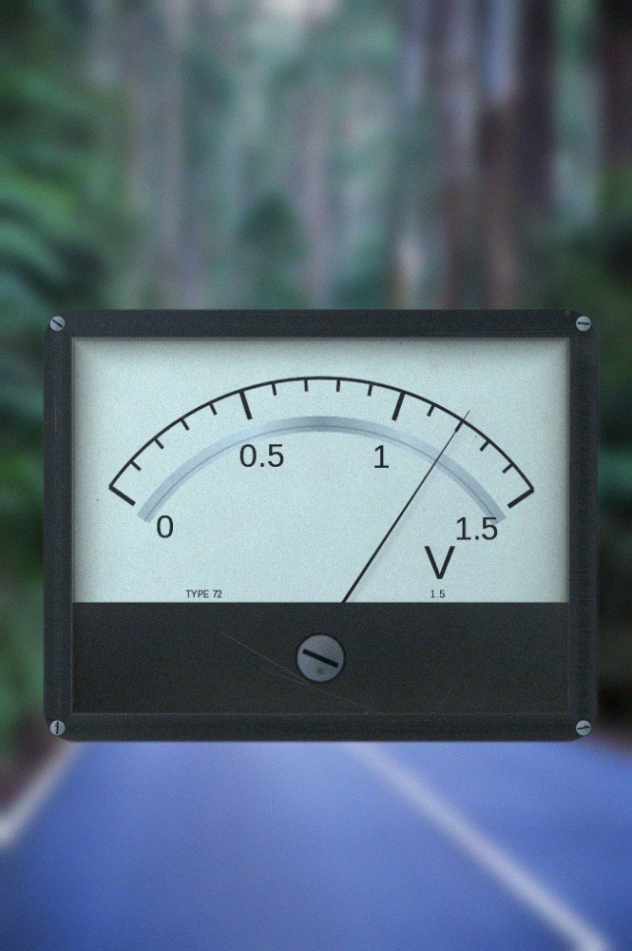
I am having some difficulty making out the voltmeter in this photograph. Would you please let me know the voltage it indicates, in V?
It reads 1.2 V
